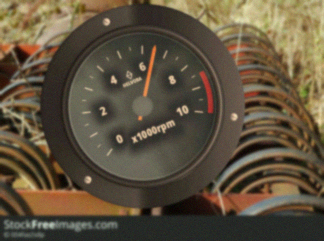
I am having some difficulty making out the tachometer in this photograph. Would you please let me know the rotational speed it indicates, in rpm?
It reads 6500 rpm
